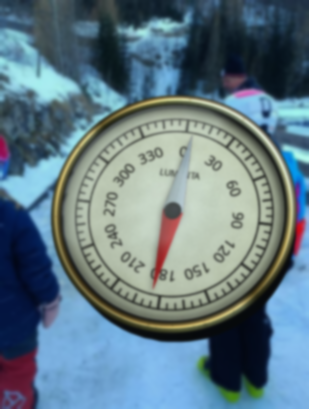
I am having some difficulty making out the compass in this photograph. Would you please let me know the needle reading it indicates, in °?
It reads 185 °
